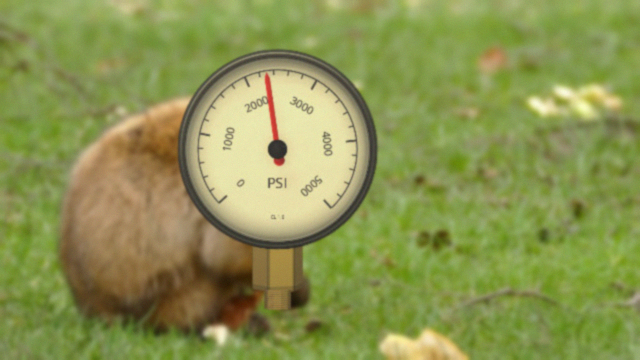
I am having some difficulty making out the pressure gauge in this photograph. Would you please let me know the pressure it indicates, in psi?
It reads 2300 psi
